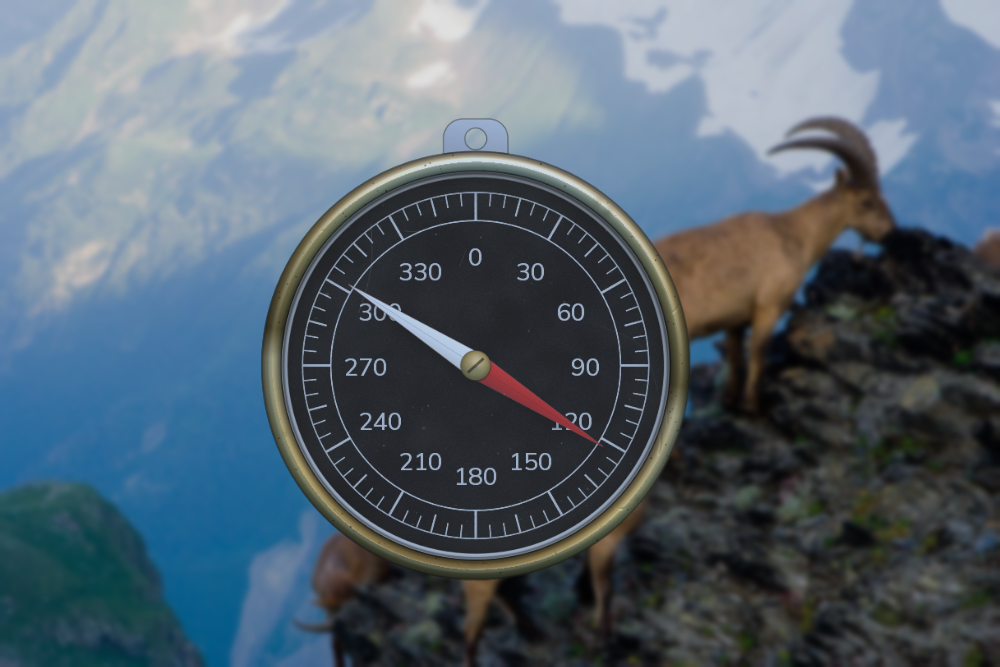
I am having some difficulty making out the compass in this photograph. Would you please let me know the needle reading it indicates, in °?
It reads 122.5 °
